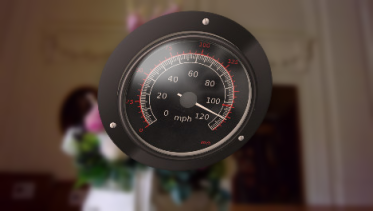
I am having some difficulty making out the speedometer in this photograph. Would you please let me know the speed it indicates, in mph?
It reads 110 mph
